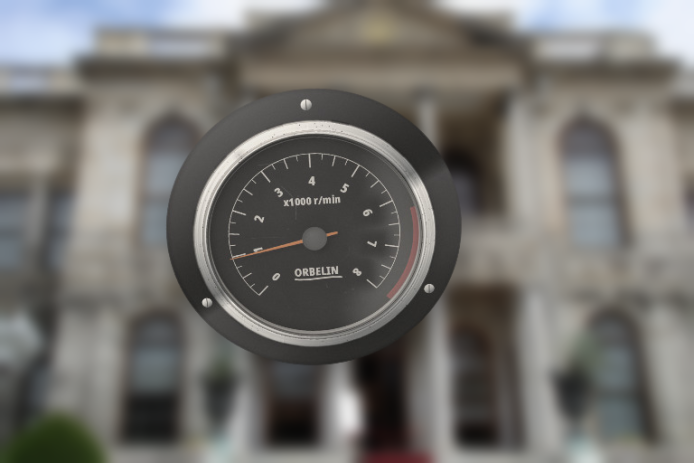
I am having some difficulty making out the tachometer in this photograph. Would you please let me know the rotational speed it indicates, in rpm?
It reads 1000 rpm
